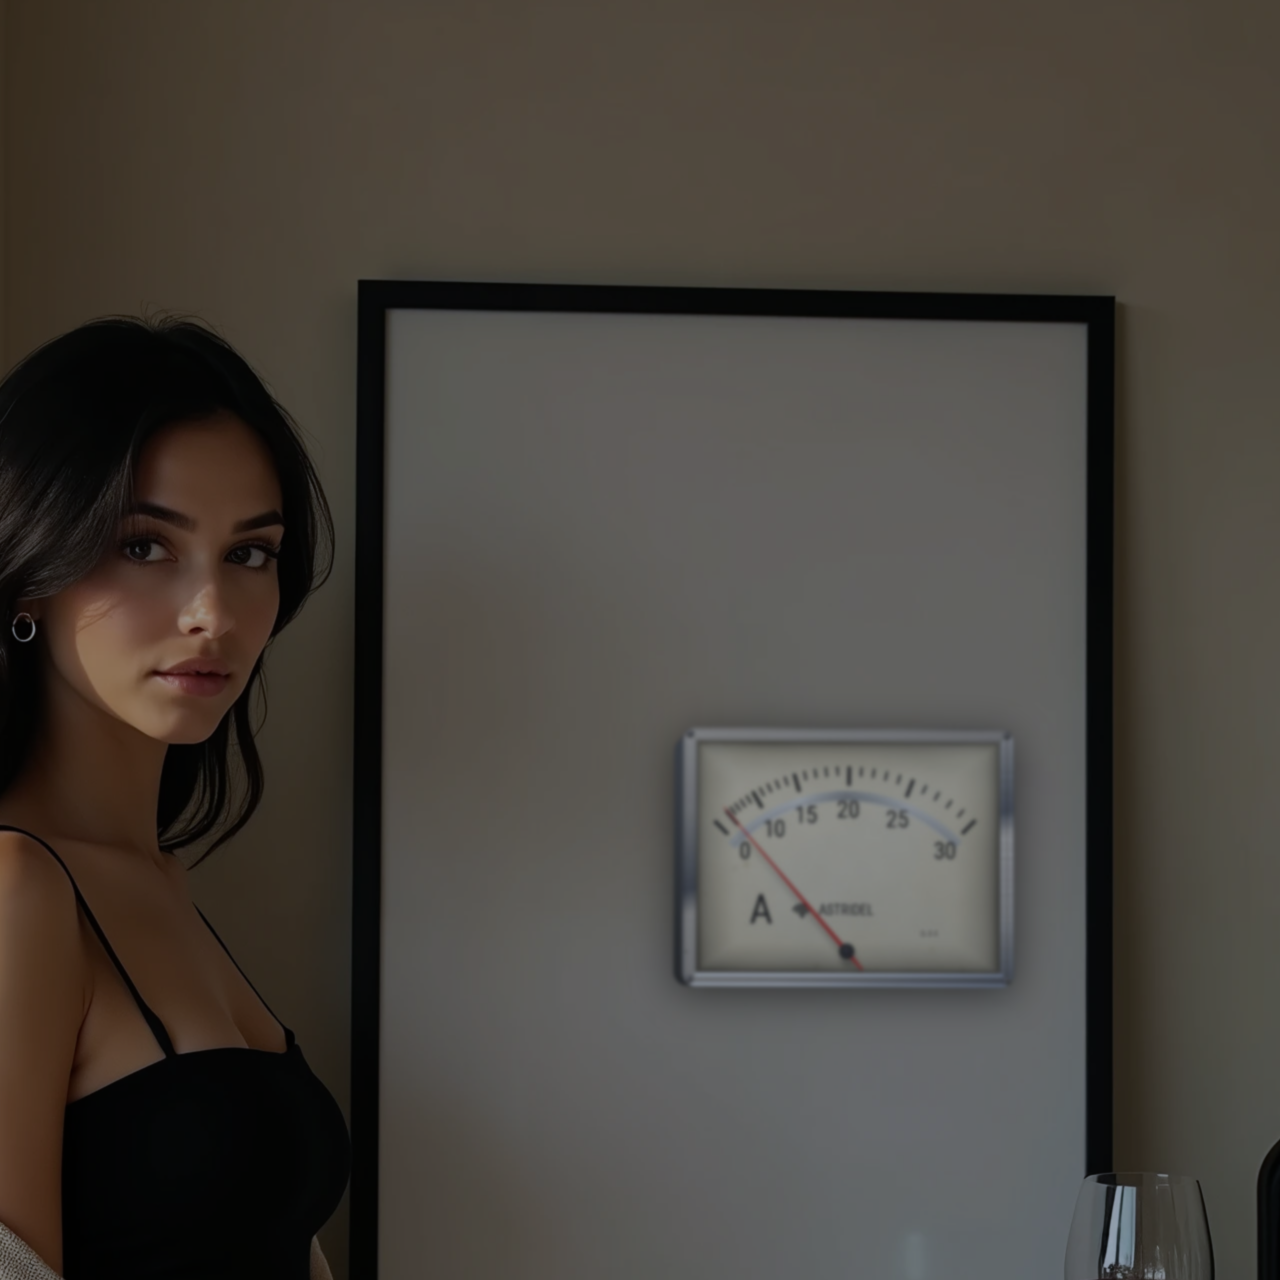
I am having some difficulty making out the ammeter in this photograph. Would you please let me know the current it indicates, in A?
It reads 5 A
